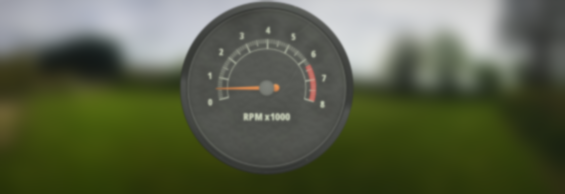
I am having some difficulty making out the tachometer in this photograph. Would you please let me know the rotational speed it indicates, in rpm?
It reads 500 rpm
